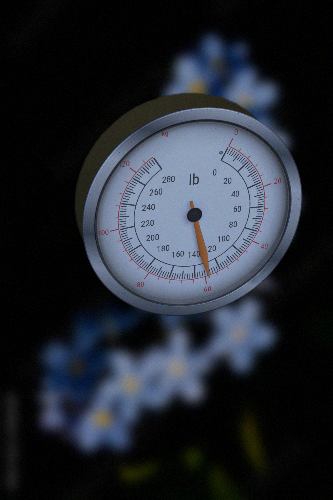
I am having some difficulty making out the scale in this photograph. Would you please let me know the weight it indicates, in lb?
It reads 130 lb
